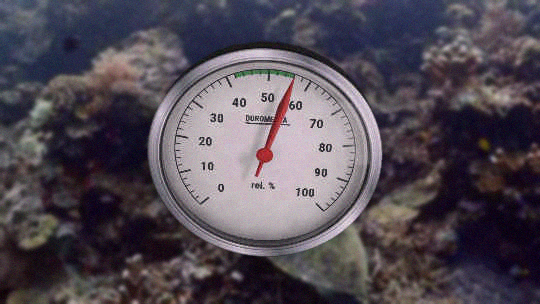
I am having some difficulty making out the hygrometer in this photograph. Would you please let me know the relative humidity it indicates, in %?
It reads 56 %
